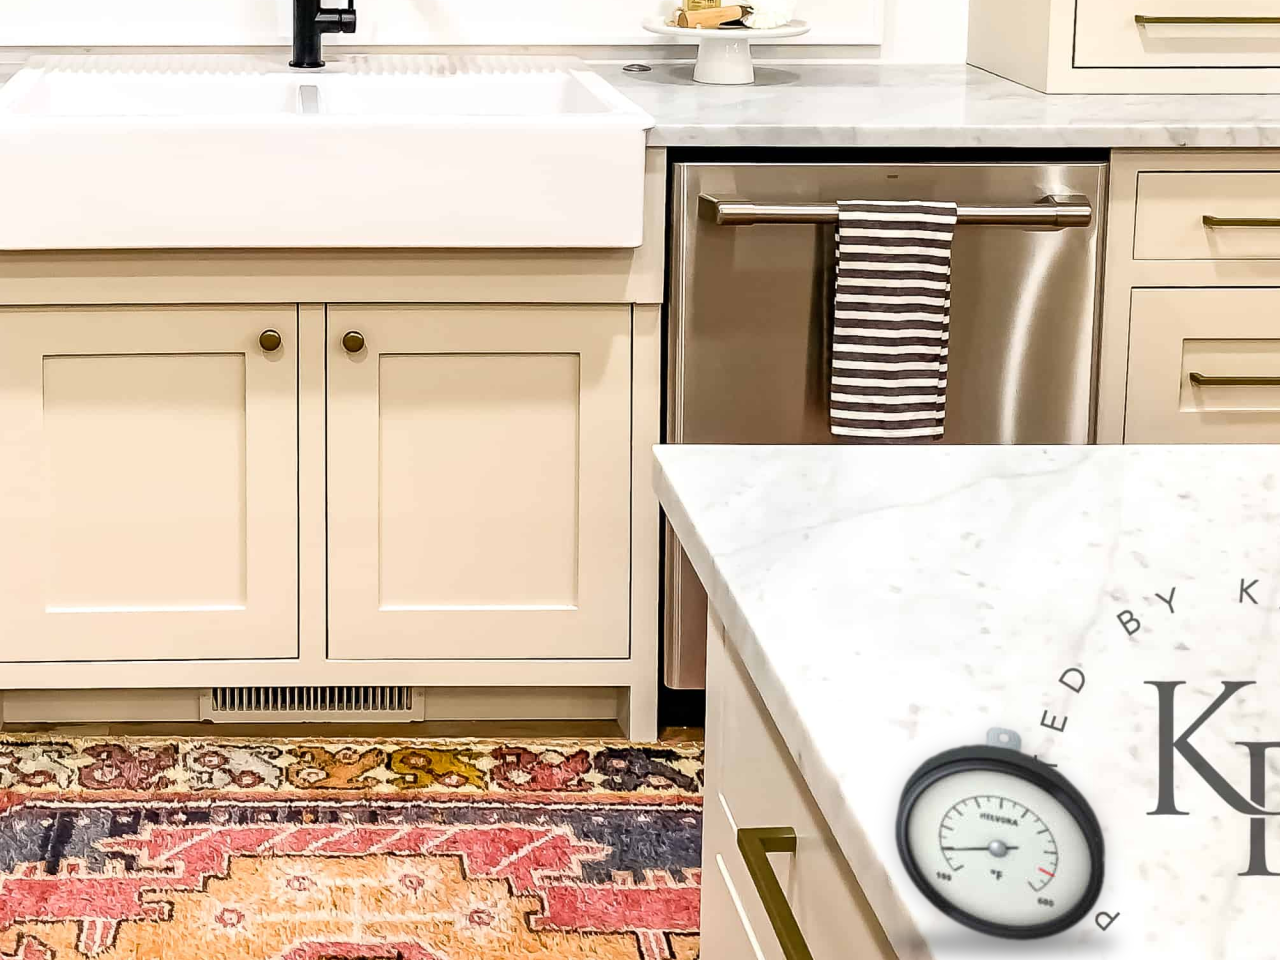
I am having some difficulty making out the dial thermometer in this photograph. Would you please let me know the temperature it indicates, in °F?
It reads 150 °F
